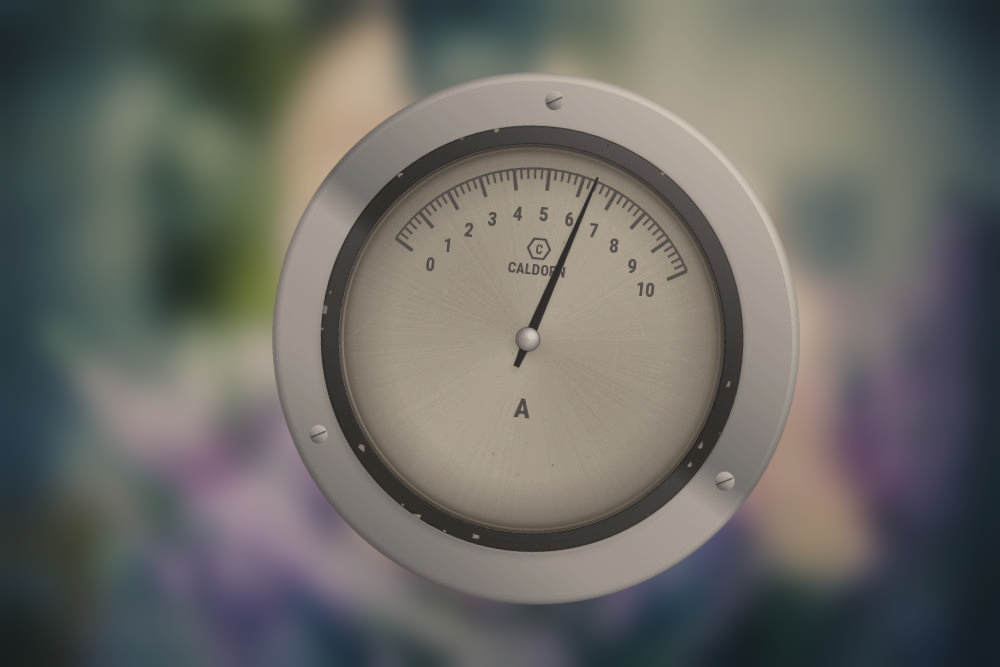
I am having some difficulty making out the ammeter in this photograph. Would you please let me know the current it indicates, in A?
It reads 6.4 A
